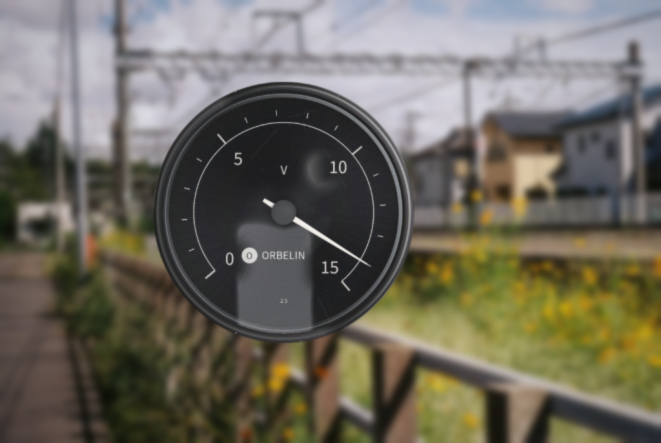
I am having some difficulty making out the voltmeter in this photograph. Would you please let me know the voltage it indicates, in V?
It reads 14 V
